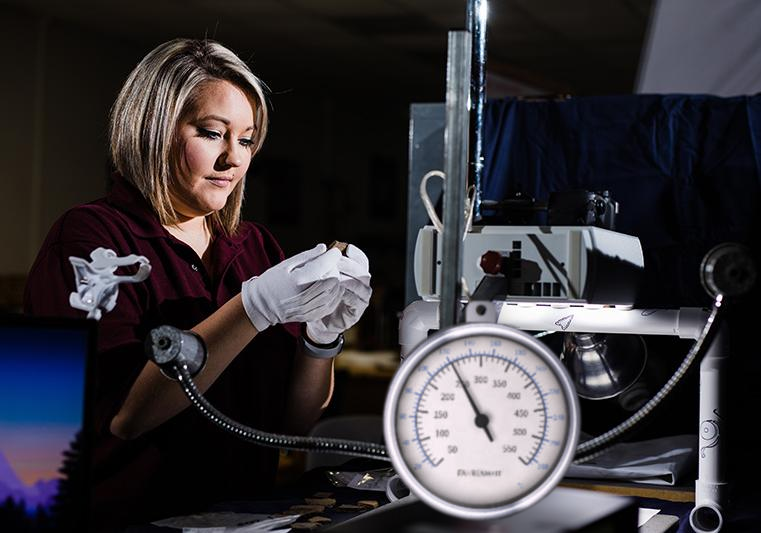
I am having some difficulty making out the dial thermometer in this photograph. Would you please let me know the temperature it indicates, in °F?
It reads 250 °F
